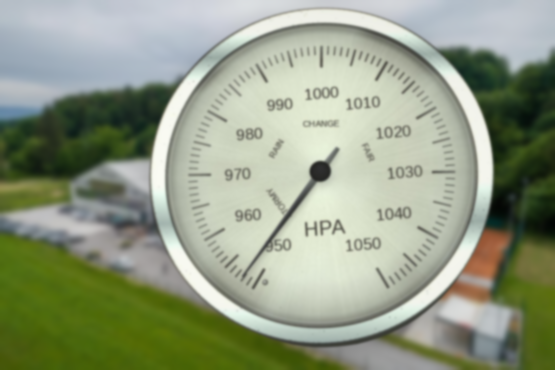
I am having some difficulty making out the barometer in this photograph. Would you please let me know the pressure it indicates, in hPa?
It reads 952 hPa
